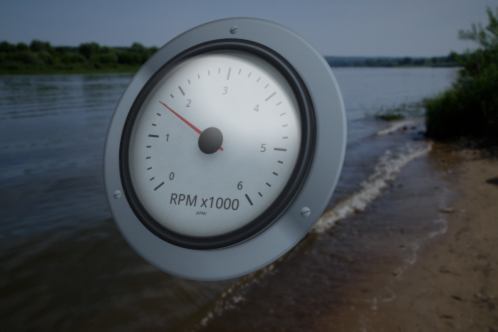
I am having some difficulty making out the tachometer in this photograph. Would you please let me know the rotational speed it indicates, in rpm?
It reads 1600 rpm
